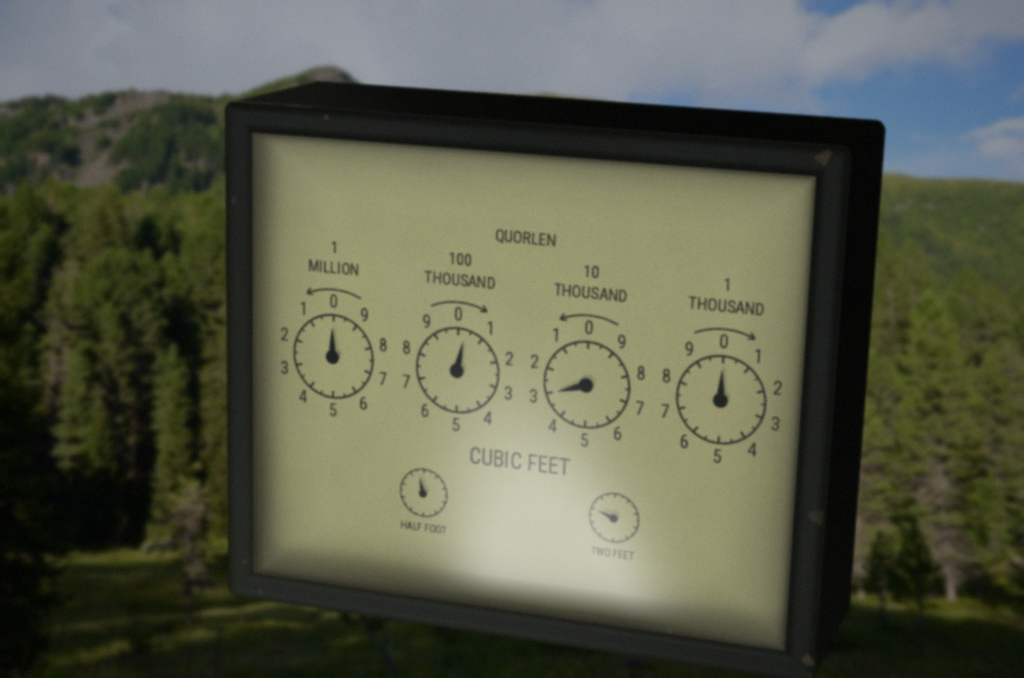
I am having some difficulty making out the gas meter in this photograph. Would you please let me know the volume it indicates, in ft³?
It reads 3000 ft³
